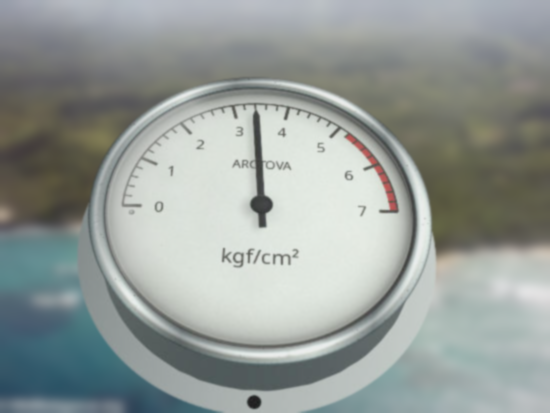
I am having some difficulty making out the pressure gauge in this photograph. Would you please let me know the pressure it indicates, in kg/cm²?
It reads 3.4 kg/cm²
